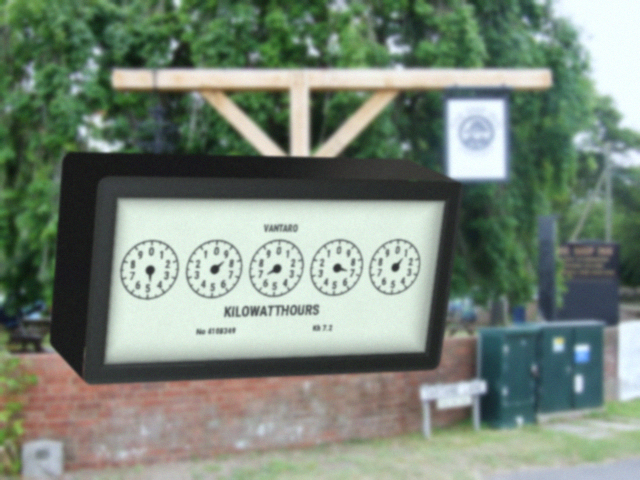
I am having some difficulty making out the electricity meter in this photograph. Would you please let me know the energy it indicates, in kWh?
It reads 48671 kWh
